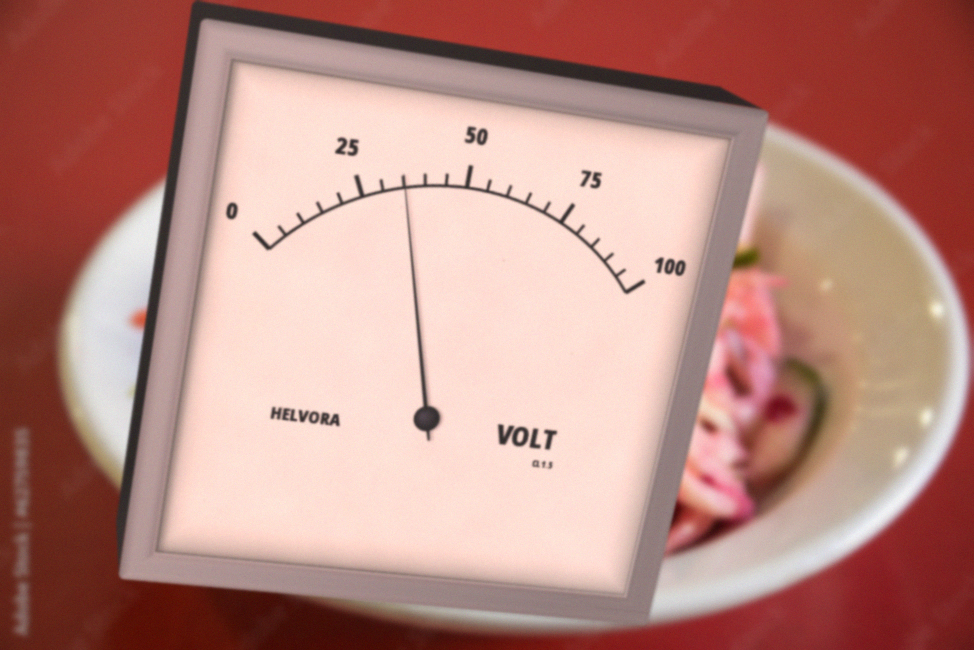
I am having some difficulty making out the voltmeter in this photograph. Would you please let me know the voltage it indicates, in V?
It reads 35 V
